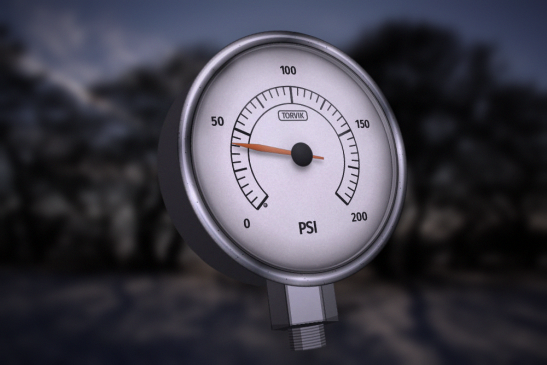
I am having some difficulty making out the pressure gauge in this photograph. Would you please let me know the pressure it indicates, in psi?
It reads 40 psi
